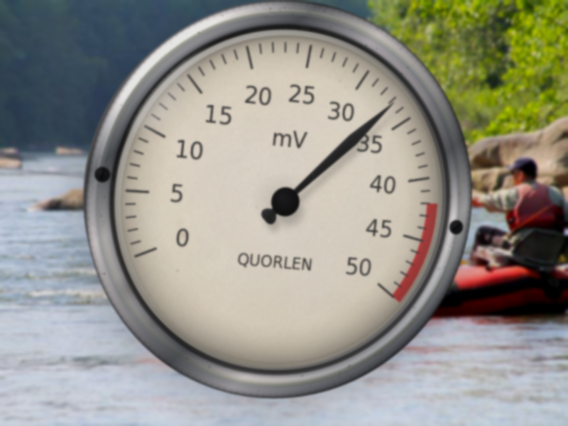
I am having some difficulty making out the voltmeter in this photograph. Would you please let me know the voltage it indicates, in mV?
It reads 33 mV
